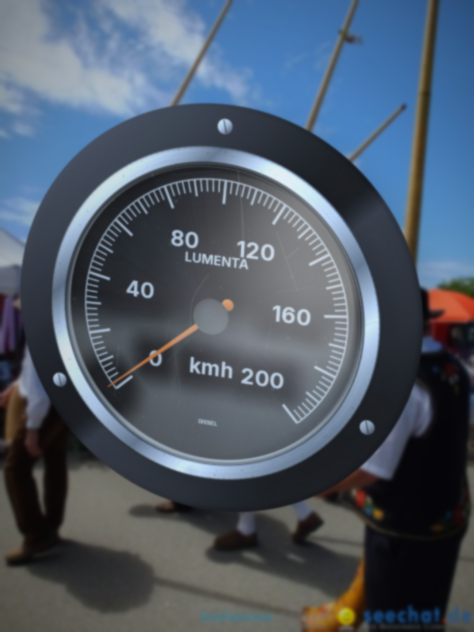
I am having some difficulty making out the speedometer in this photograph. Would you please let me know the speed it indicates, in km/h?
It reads 2 km/h
